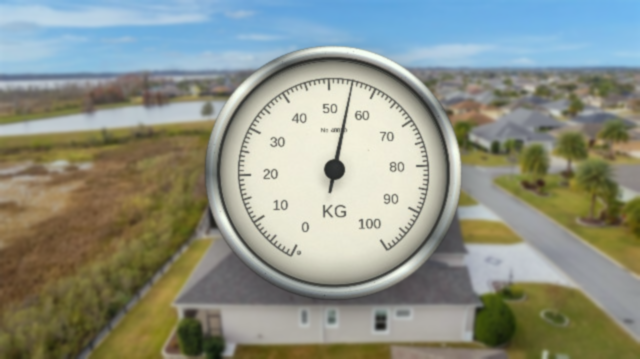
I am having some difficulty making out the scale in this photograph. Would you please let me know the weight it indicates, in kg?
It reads 55 kg
